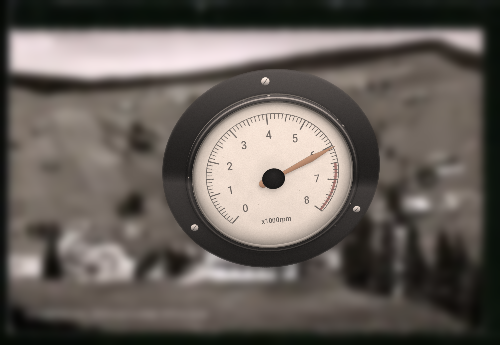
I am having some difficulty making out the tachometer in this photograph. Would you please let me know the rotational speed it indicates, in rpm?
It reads 6000 rpm
